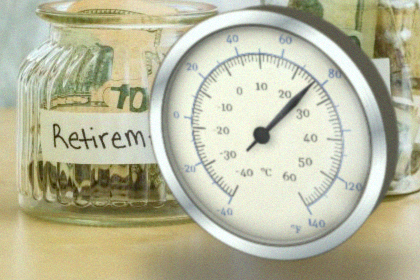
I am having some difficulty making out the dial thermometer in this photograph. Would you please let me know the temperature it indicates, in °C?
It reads 25 °C
